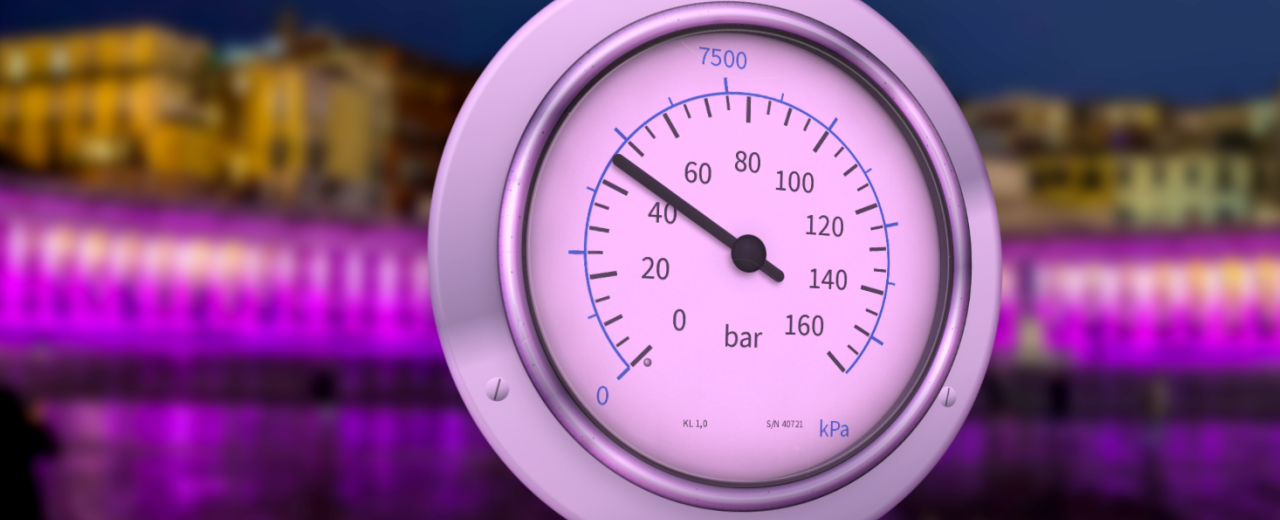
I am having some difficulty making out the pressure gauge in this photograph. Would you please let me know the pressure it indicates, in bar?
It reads 45 bar
